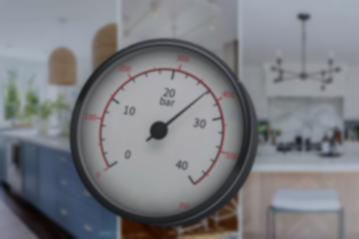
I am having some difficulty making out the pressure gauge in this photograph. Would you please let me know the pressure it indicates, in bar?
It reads 26 bar
